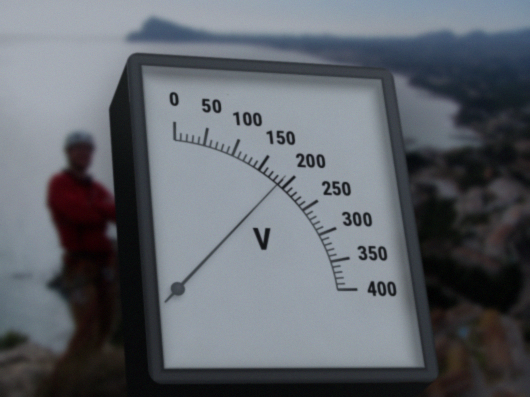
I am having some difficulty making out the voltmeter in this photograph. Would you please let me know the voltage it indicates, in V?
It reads 190 V
